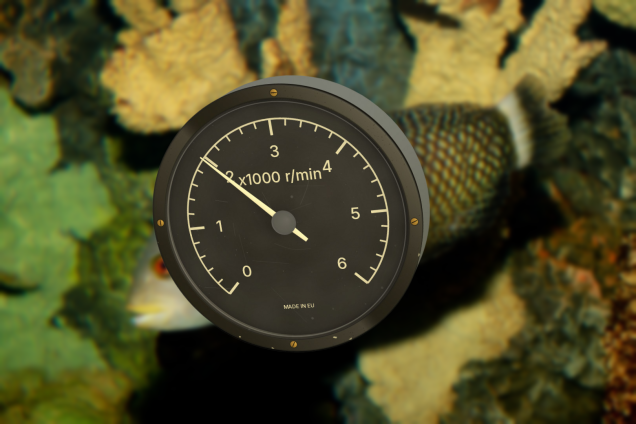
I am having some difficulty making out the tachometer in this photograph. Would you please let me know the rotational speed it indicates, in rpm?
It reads 2000 rpm
